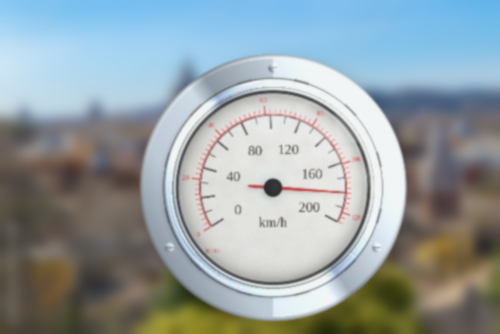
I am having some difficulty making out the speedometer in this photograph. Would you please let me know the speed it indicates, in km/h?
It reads 180 km/h
